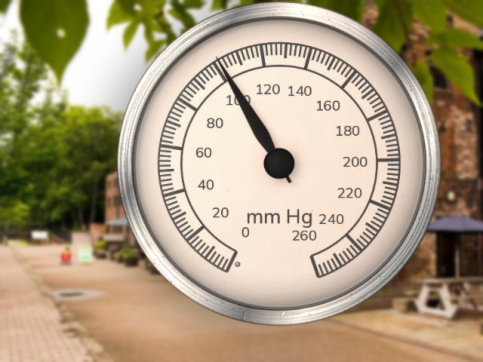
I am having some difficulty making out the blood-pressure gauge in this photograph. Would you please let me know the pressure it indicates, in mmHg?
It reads 102 mmHg
